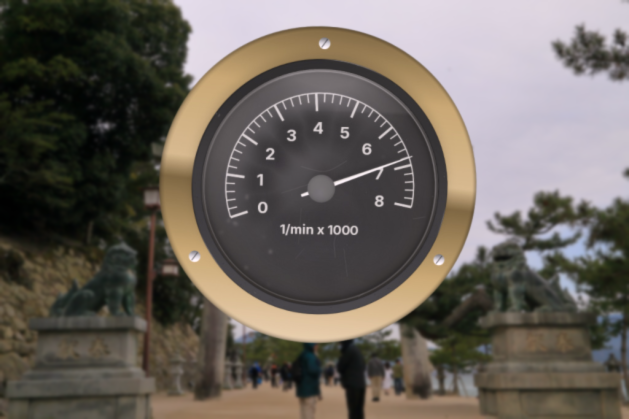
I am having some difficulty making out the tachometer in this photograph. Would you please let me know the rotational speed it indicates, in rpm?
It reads 6800 rpm
